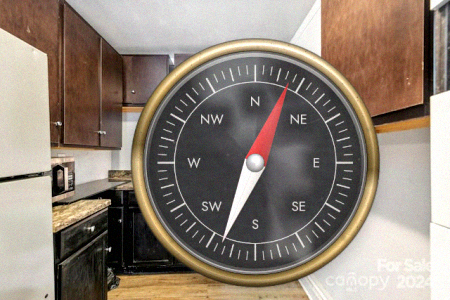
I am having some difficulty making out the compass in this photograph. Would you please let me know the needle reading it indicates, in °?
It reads 22.5 °
